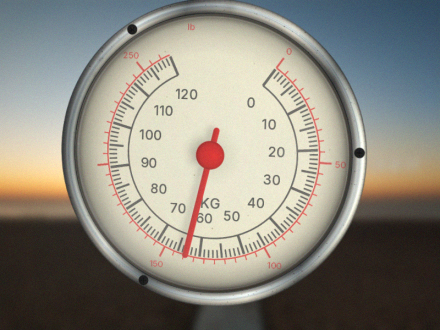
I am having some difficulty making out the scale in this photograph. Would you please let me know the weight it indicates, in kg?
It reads 63 kg
